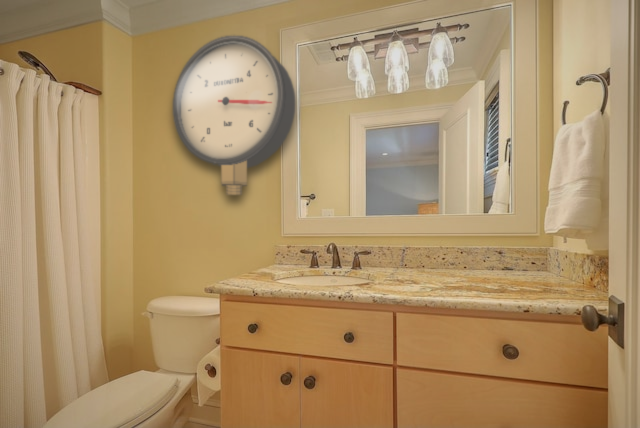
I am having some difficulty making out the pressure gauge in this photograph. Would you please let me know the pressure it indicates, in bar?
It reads 5.25 bar
